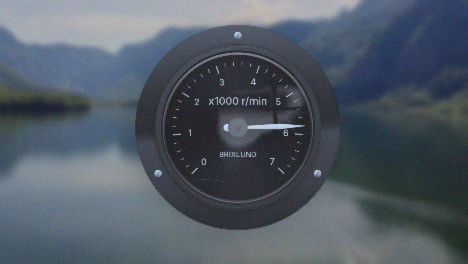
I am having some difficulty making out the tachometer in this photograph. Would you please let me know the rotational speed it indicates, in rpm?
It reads 5800 rpm
